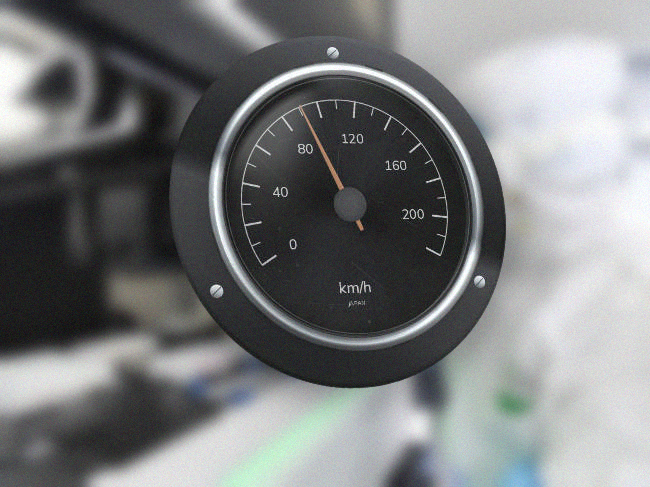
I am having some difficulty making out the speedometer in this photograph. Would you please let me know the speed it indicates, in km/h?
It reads 90 km/h
